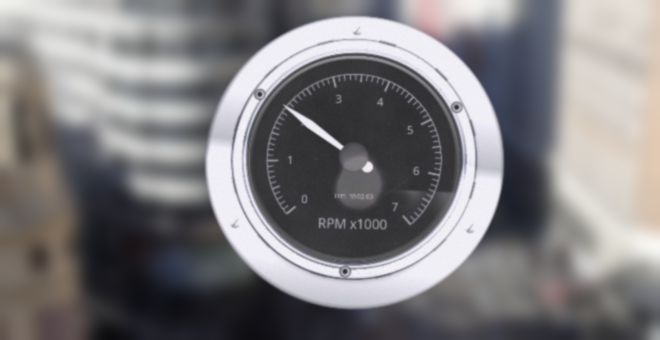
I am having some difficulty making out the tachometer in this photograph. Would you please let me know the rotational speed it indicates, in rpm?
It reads 2000 rpm
